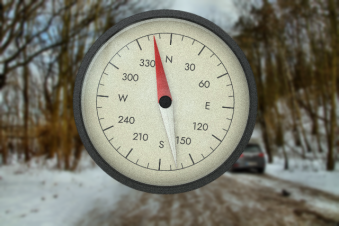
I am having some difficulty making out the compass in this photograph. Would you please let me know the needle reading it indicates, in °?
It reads 345 °
